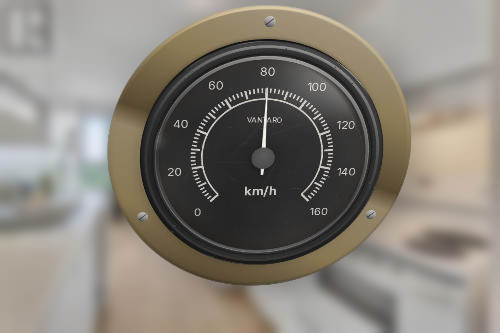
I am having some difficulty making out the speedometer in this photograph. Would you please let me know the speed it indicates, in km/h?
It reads 80 km/h
